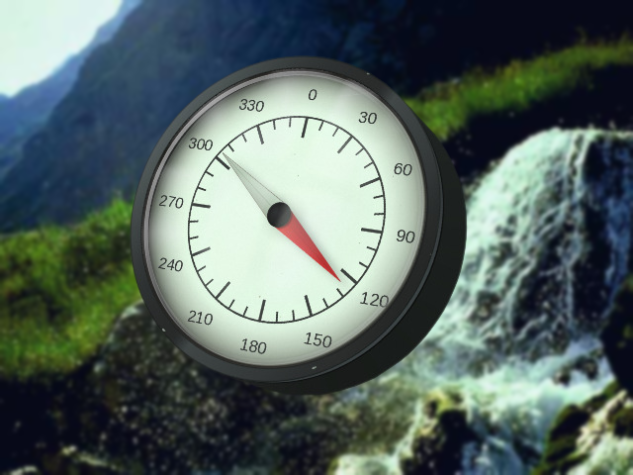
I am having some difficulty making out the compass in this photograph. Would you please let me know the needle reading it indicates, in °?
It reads 125 °
